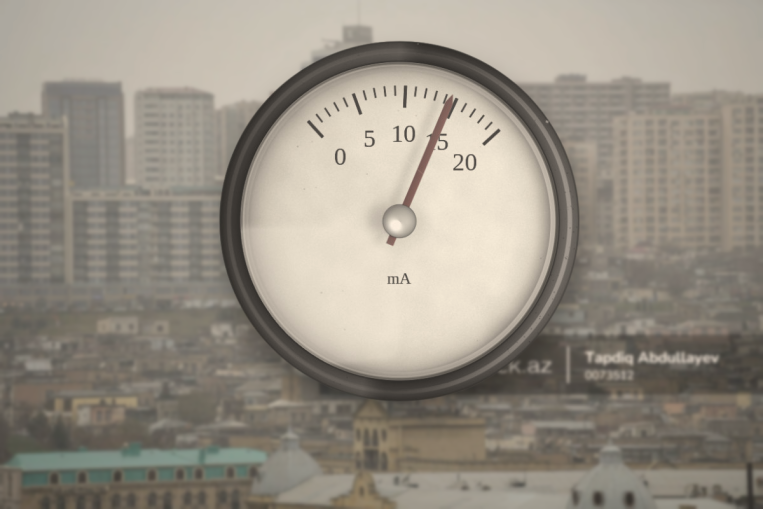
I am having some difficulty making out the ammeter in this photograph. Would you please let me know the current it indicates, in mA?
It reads 14.5 mA
